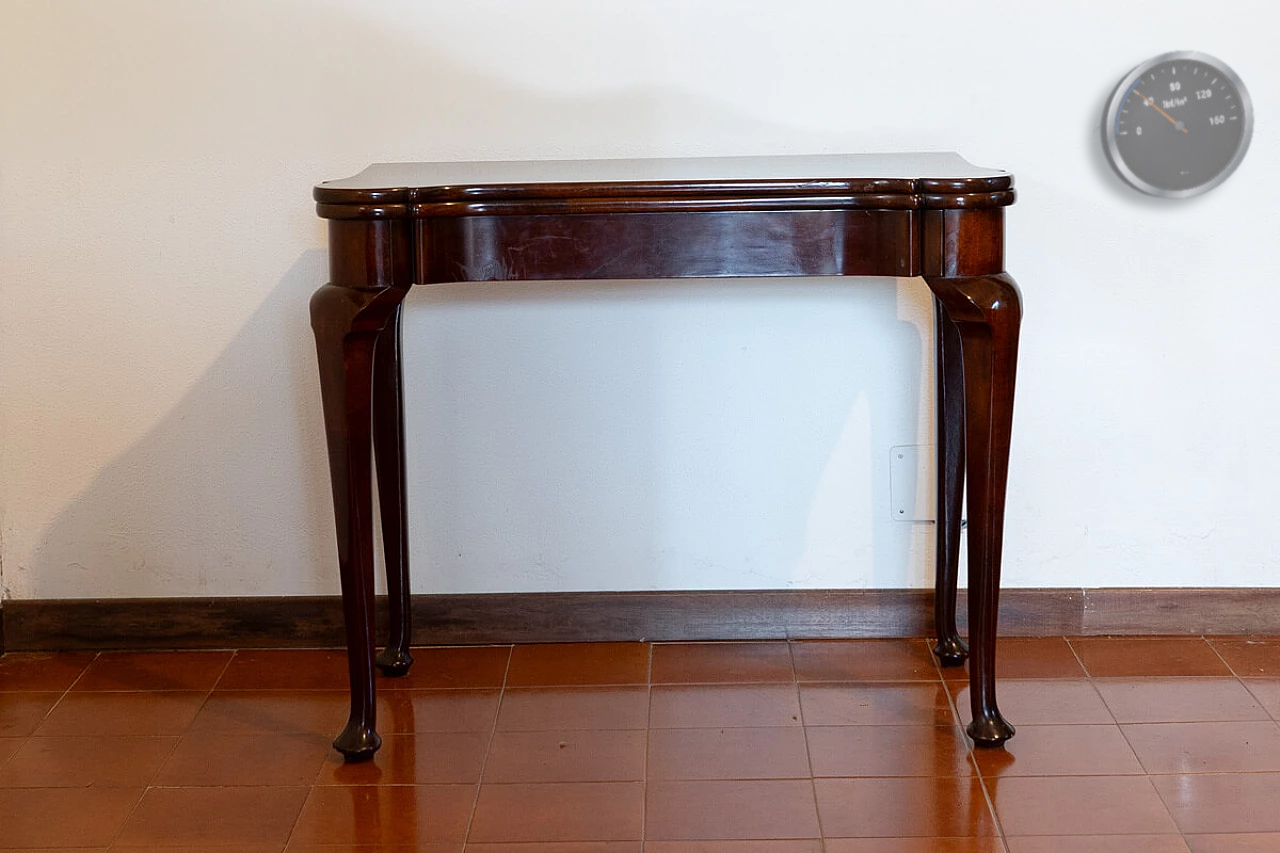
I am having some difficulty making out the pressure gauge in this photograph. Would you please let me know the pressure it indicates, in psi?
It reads 40 psi
